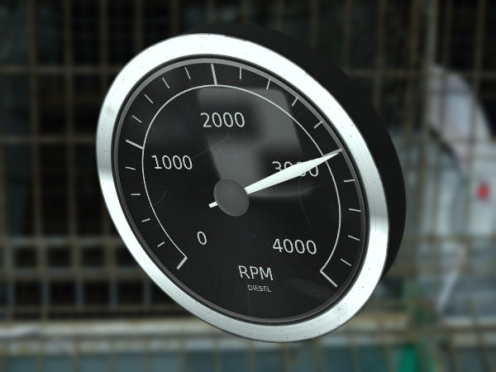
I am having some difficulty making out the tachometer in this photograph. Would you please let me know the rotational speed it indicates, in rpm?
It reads 3000 rpm
